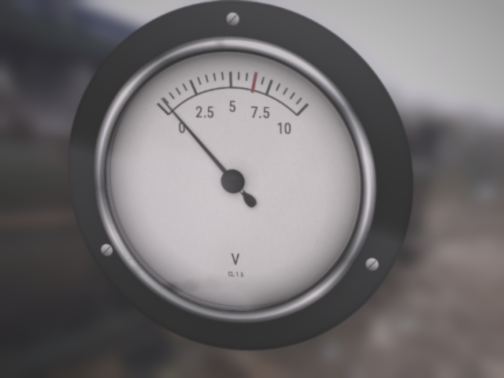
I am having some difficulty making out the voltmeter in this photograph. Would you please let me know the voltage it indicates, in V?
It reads 0.5 V
